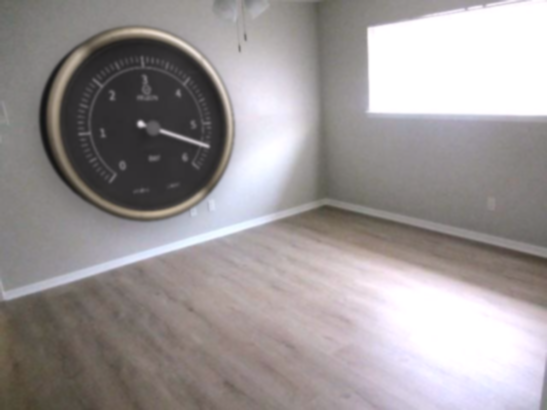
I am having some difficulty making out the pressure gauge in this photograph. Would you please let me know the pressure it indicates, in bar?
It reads 5.5 bar
